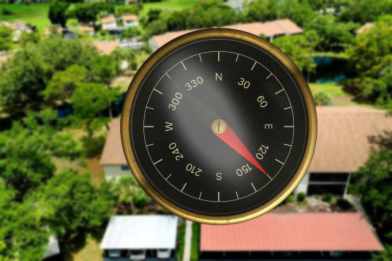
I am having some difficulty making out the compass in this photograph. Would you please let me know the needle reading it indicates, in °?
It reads 135 °
